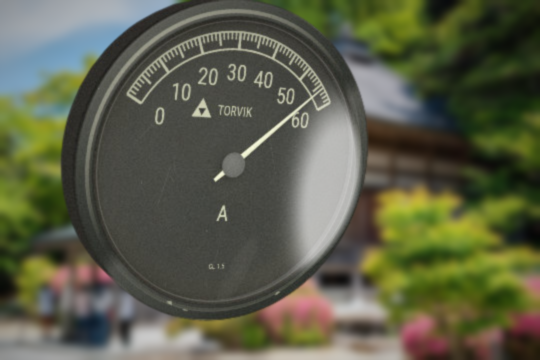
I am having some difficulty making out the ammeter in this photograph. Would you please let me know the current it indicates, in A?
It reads 55 A
